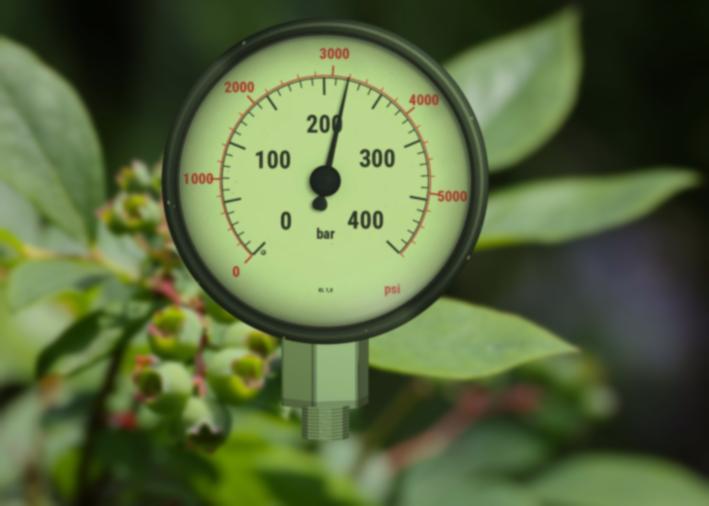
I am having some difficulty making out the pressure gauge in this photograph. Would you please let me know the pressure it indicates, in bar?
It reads 220 bar
